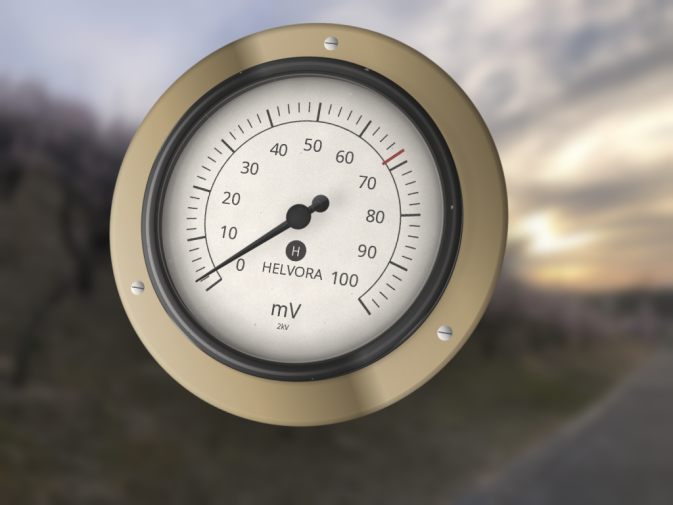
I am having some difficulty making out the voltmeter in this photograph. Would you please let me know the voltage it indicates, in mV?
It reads 2 mV
